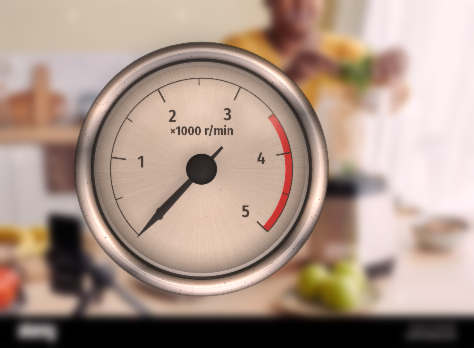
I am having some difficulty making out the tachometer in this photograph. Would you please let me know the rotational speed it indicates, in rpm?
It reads 0 rpm
